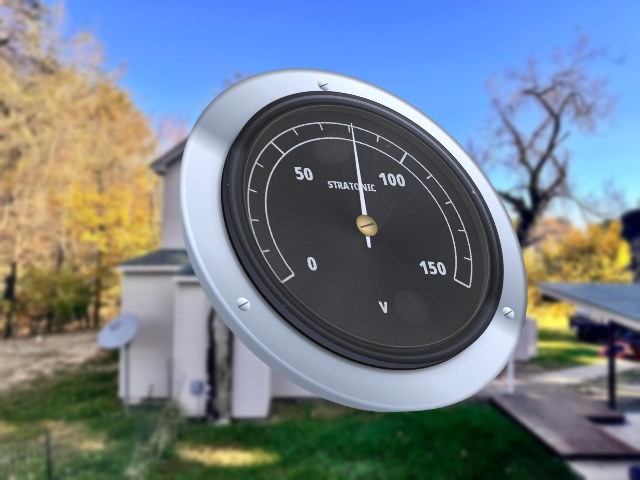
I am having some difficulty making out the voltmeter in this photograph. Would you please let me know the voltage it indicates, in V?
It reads 80 V
